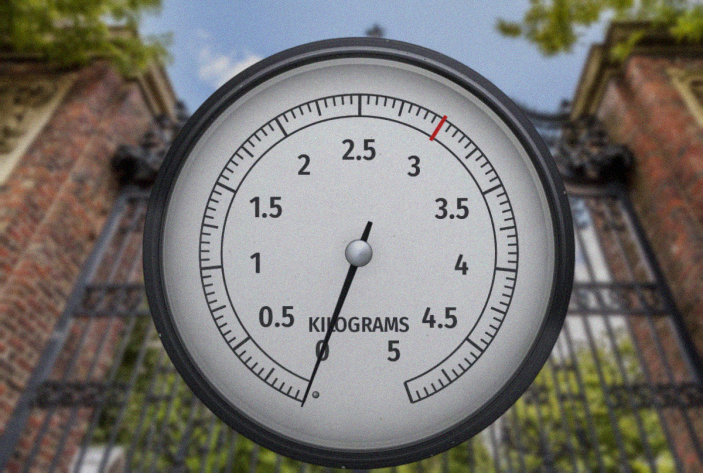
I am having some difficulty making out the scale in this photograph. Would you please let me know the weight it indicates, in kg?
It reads 0 kg
